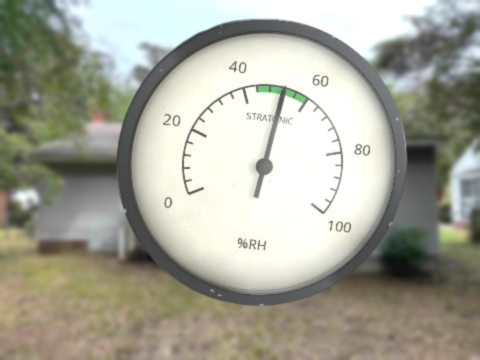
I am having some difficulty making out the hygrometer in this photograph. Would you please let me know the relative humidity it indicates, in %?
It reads 52 %
